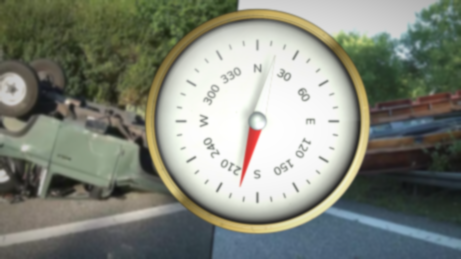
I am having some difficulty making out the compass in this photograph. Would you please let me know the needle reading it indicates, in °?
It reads 195 °
